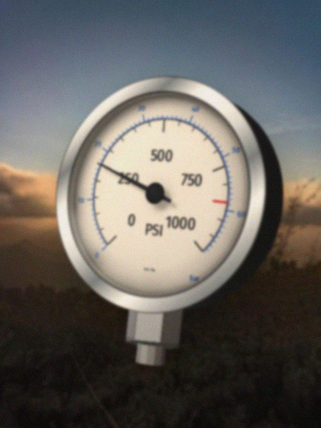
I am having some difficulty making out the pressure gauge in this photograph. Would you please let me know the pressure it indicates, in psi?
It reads 250 psi
